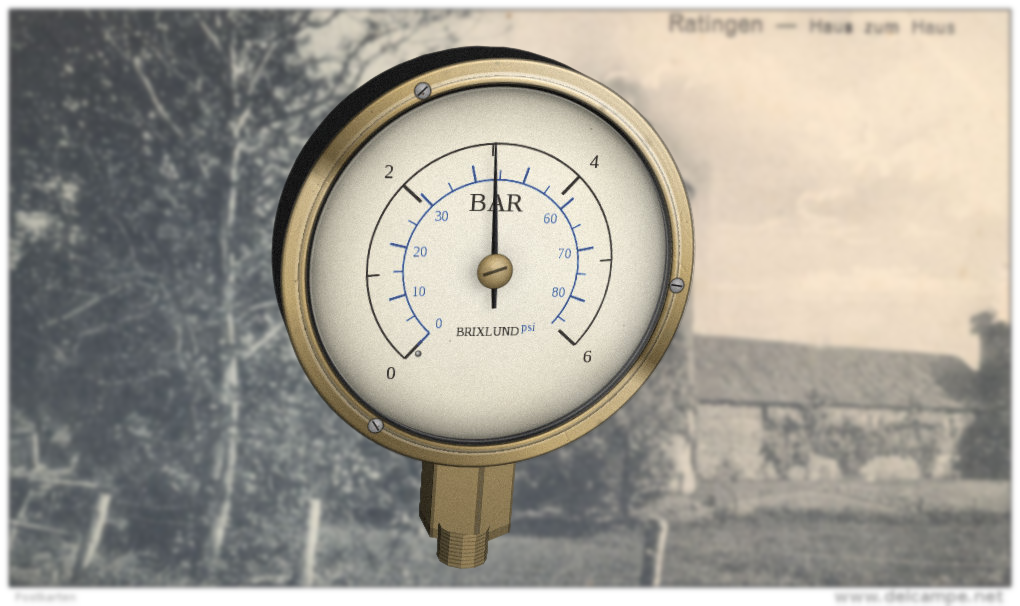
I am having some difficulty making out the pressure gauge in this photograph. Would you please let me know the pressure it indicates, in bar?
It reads 3 bar
